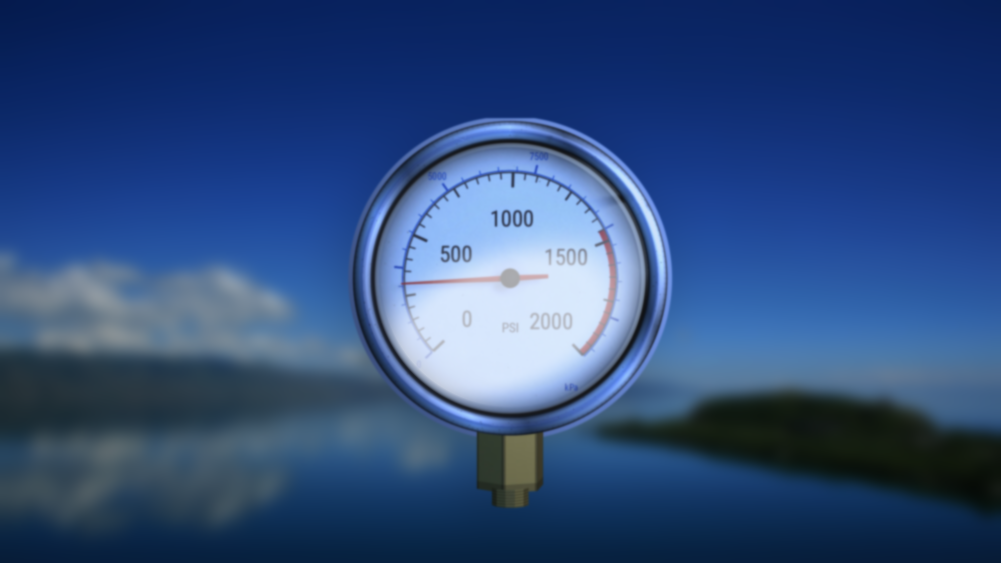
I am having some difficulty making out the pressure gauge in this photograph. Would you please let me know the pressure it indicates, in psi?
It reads 300 psi
